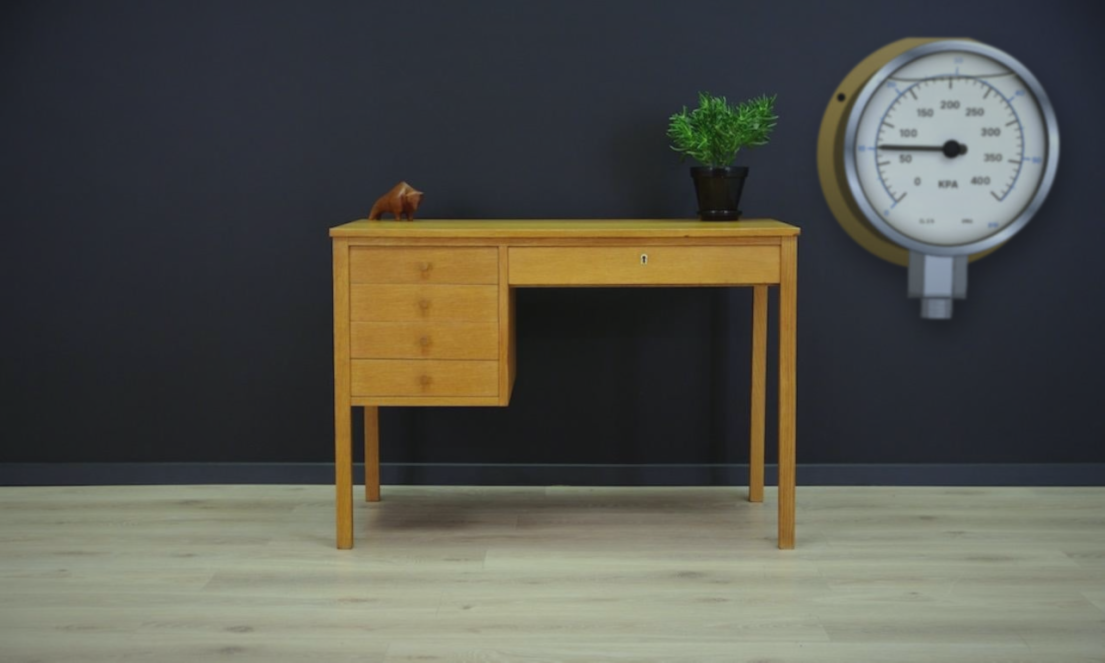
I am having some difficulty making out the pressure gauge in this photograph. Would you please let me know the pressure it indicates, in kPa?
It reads 70 kPa
